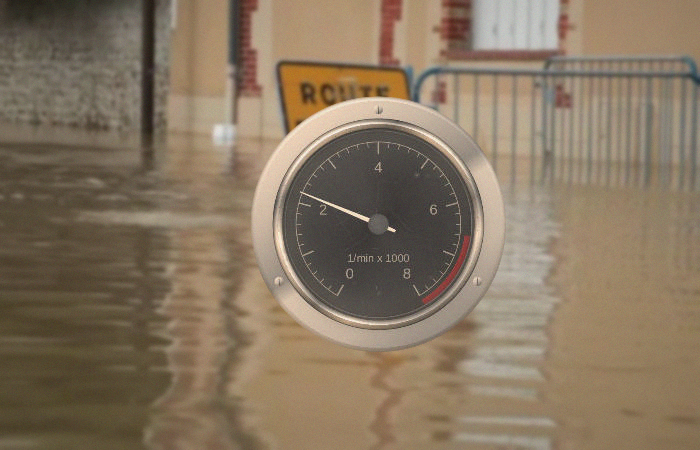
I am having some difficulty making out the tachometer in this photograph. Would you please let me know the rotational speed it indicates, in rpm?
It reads 2200 rpm
